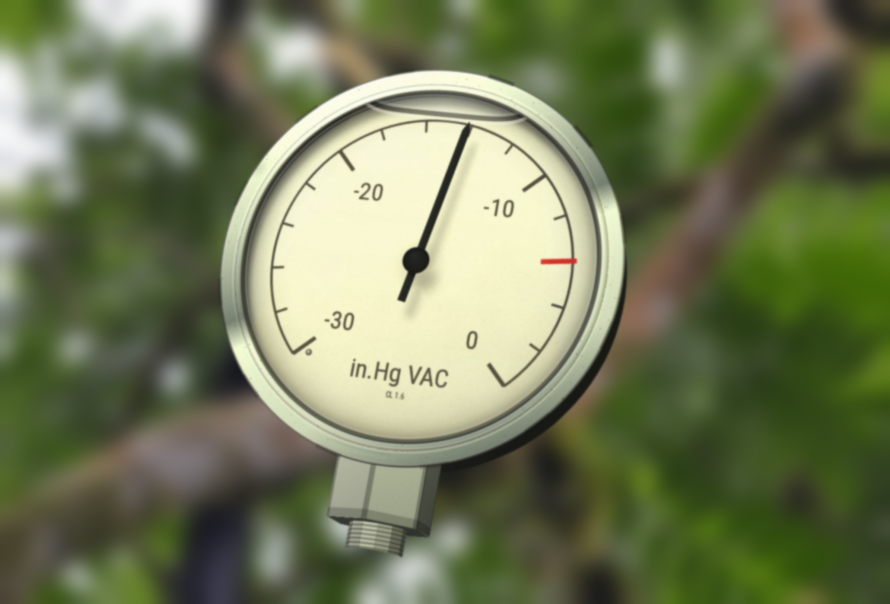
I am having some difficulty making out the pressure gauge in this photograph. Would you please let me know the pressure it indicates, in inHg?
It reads -14 inHg
